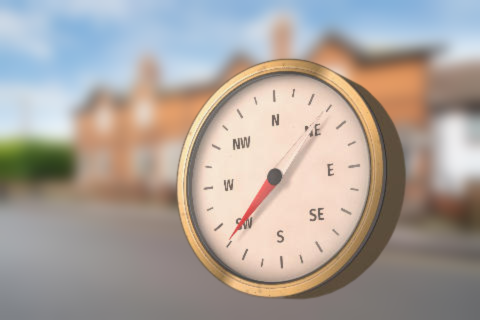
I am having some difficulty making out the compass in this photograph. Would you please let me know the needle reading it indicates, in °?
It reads 225 °
